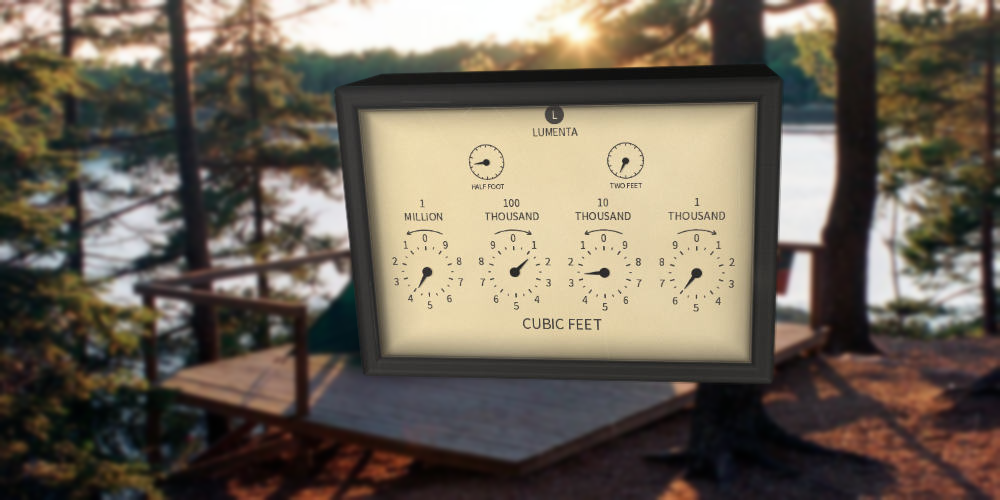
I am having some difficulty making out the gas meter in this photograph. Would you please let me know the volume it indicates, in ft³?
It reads 412600 ft³
